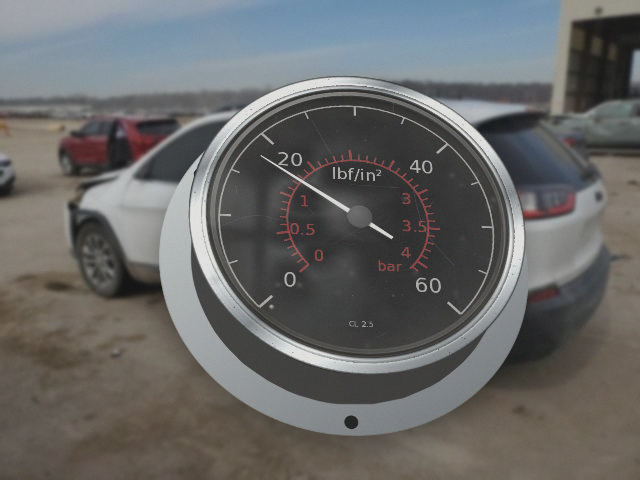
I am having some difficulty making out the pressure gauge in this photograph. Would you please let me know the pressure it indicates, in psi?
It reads 17.5 psi
